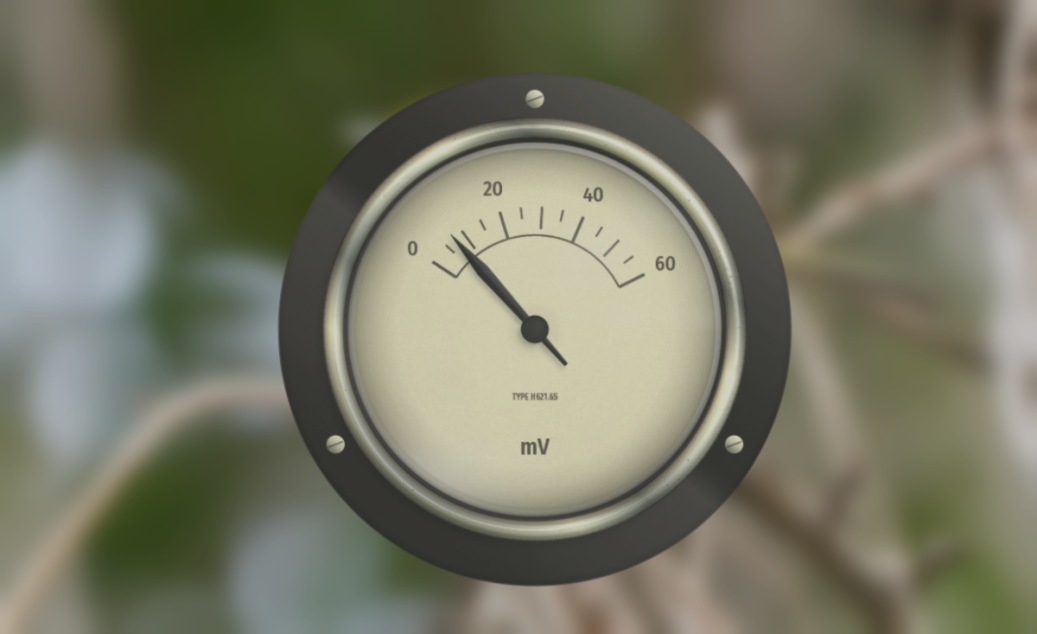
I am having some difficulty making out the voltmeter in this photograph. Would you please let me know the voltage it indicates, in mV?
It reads 7.5 mV
